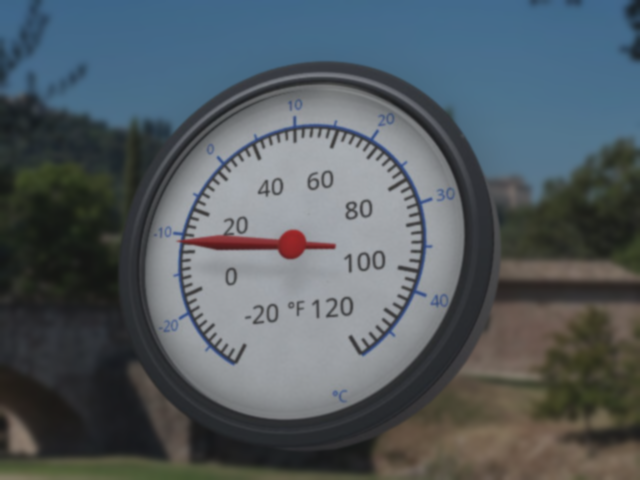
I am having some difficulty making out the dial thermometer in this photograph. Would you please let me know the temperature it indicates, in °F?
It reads 12 °F
